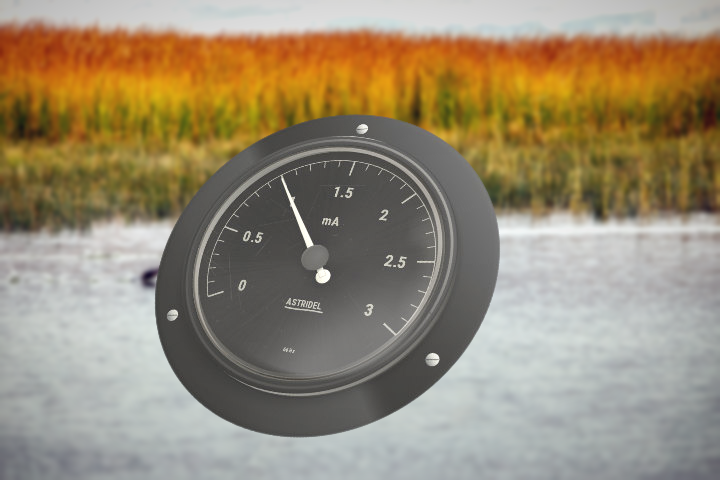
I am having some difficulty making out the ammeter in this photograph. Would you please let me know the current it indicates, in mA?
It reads 1 mA
